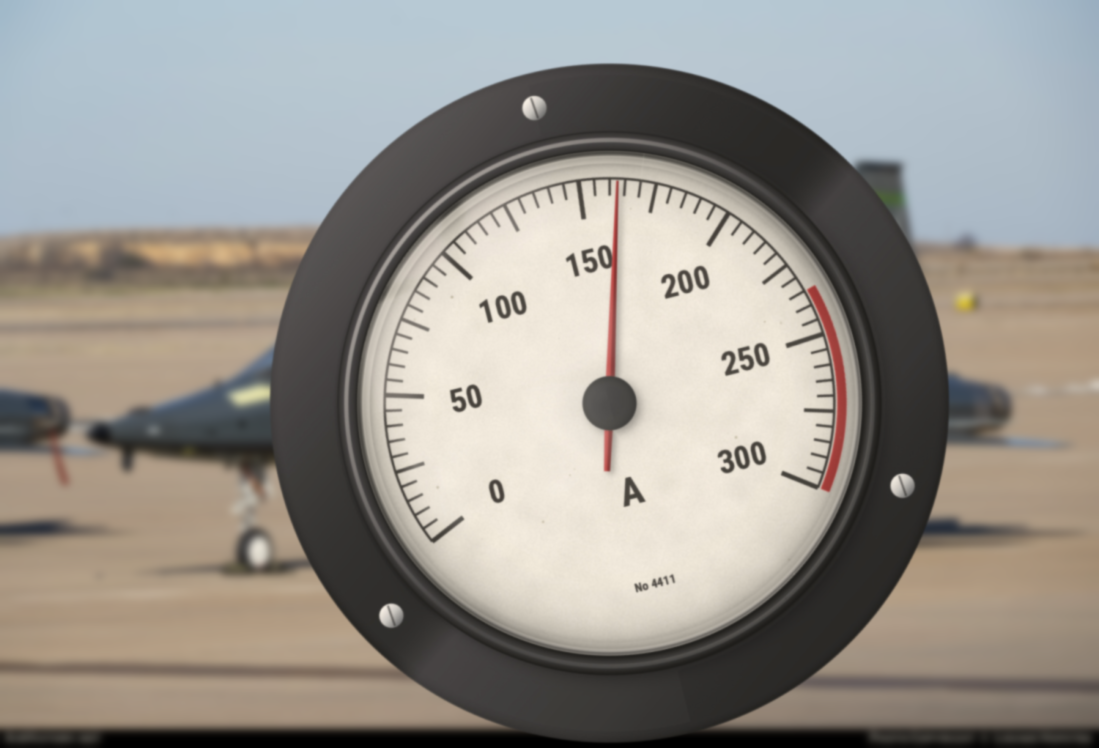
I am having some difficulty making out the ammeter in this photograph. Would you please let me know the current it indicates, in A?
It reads 162.5 A
